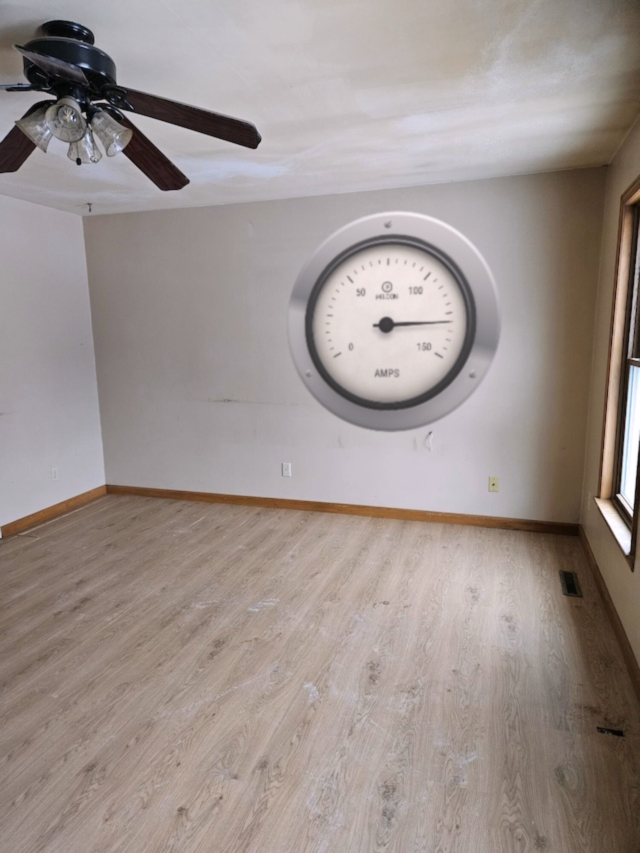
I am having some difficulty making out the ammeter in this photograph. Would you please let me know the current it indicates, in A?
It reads 130 A
